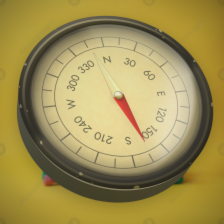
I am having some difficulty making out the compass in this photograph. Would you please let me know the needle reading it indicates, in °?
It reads 165 °
